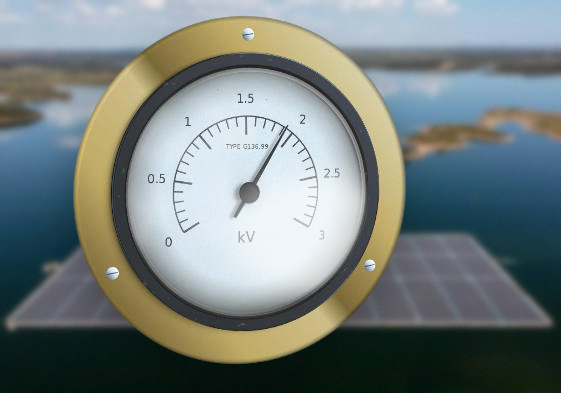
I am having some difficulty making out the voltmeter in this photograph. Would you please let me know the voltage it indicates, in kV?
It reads 1.9 kV
